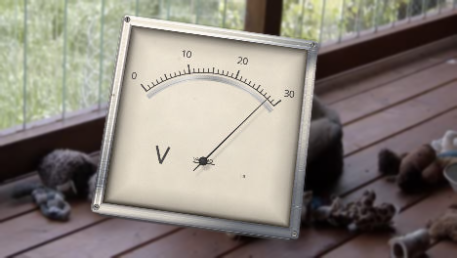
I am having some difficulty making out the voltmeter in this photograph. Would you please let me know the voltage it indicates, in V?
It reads 28 V
